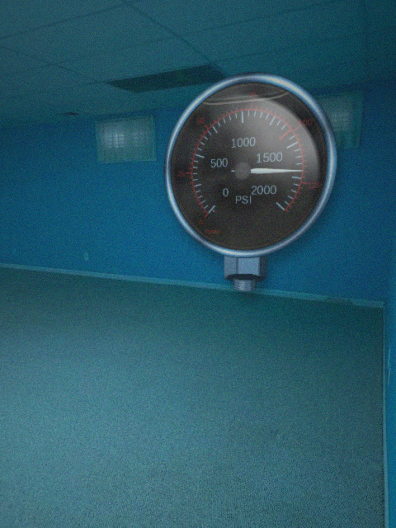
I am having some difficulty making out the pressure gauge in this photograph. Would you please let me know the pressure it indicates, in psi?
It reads 1700 psi
